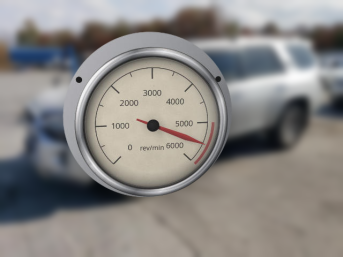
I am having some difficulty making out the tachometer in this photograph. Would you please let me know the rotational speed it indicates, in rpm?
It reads 5500 rpm
